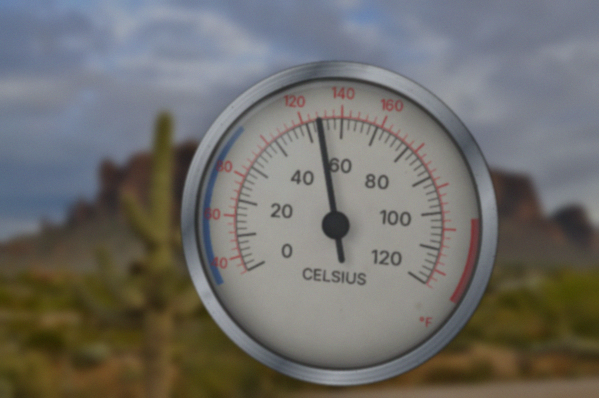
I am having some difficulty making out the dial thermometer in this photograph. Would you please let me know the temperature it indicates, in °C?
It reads 54 °C
